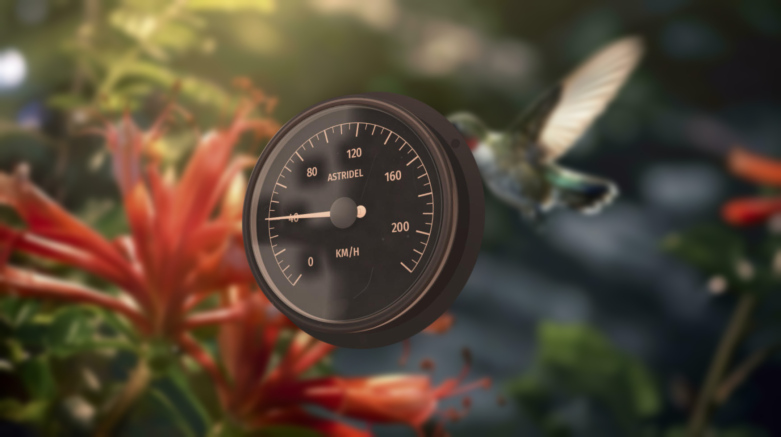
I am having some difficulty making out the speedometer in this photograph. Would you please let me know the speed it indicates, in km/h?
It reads 40 km/h
